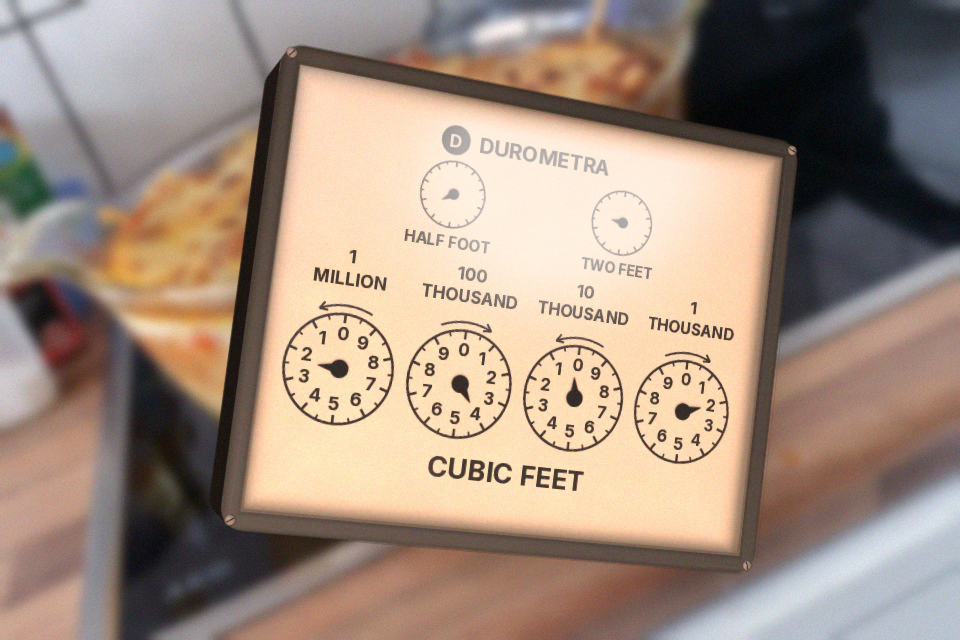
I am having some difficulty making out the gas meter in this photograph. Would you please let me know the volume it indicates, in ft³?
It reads 240200 ft³
